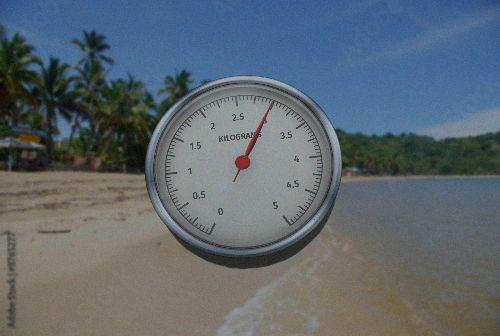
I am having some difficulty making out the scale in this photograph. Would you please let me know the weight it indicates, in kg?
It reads 3 kg
